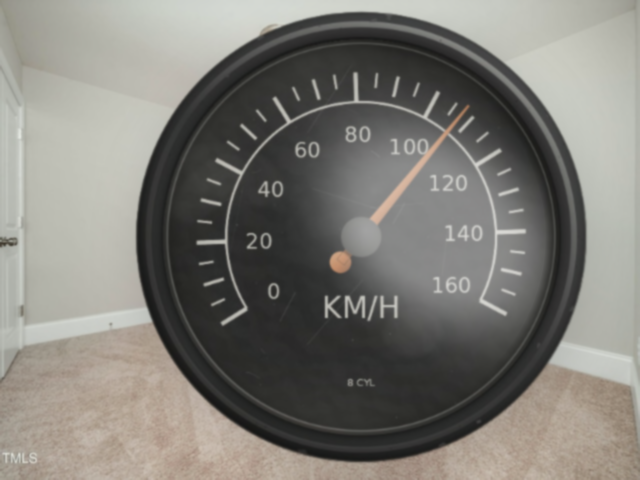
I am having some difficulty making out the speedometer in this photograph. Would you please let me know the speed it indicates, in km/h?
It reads 107.5 km/h
